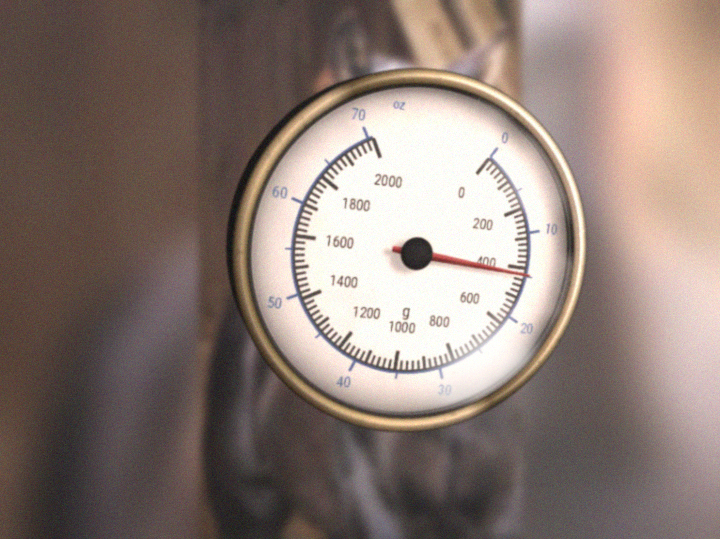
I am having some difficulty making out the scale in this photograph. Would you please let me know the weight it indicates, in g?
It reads 420 g
